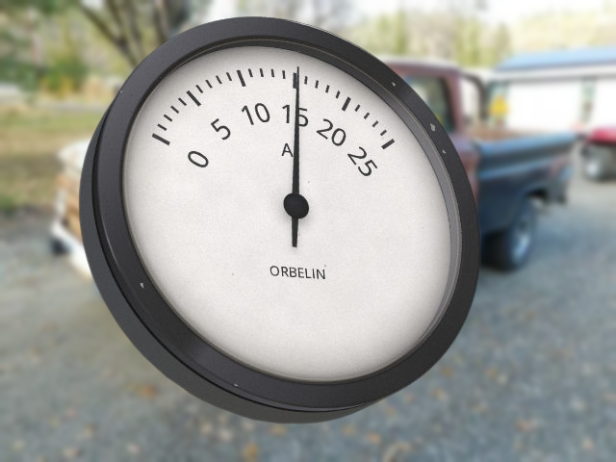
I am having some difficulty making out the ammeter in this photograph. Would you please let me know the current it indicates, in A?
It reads 15 A
